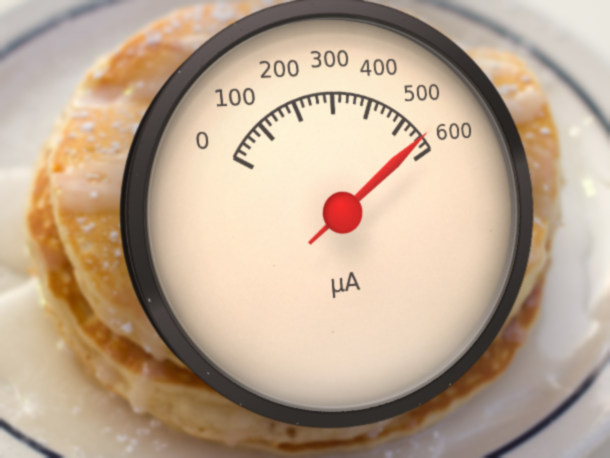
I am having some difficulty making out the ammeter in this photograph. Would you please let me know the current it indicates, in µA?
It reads 560 µA
